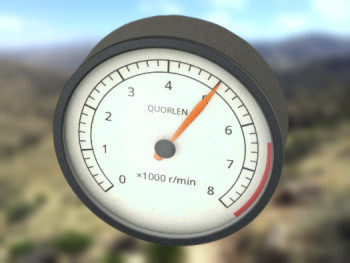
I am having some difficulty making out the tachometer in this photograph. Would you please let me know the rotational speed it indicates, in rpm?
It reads 5000 rpm
